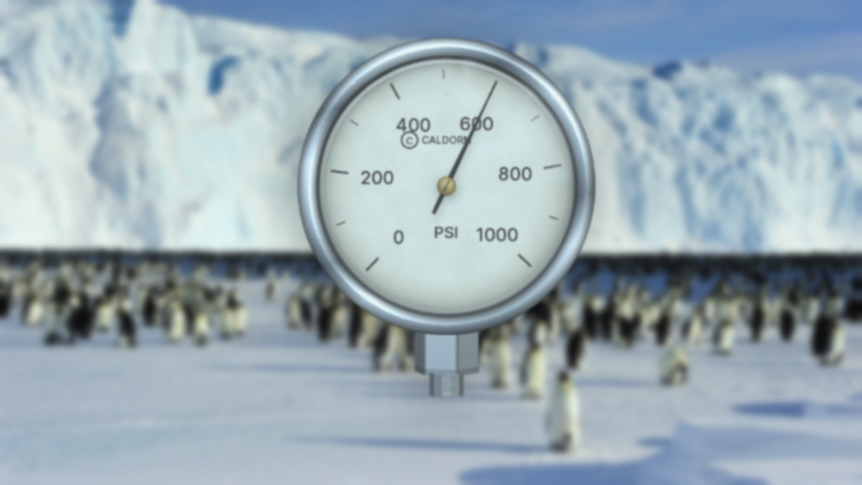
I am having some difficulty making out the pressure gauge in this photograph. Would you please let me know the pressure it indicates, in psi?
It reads 600 psi
